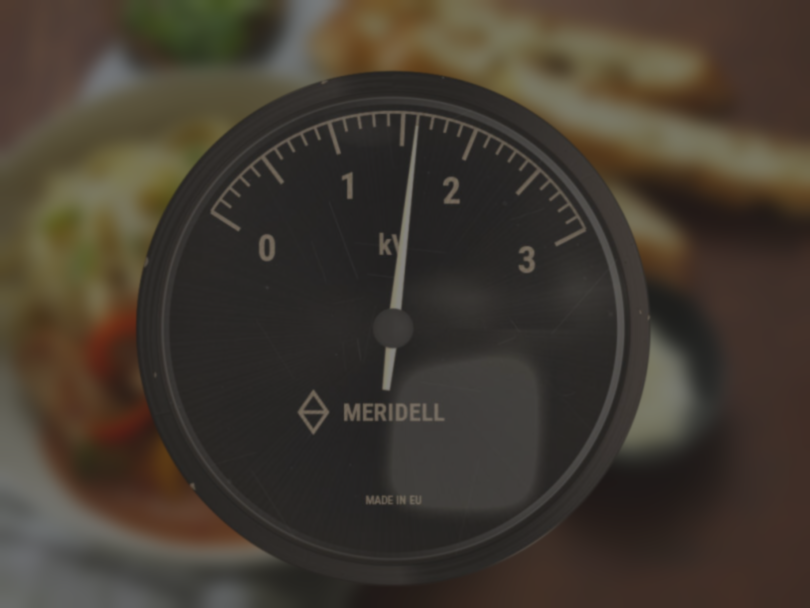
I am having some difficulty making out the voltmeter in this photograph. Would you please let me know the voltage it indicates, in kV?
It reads 1.6 kV
